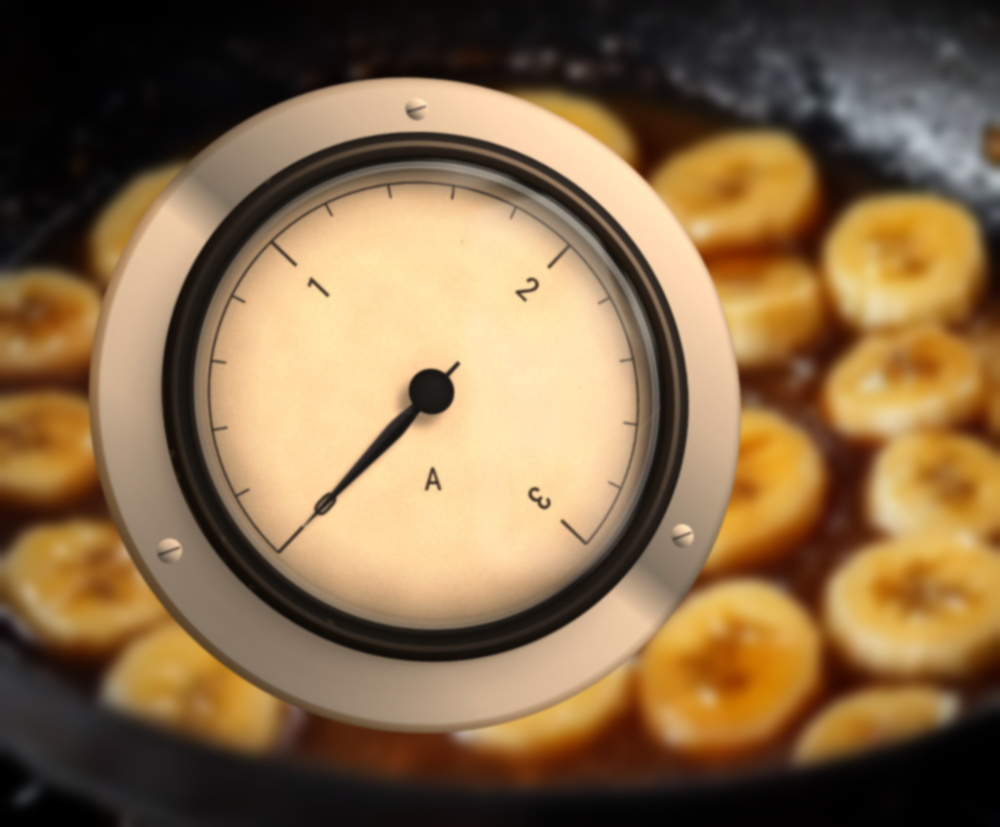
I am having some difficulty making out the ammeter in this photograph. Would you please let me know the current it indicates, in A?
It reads 0 A
